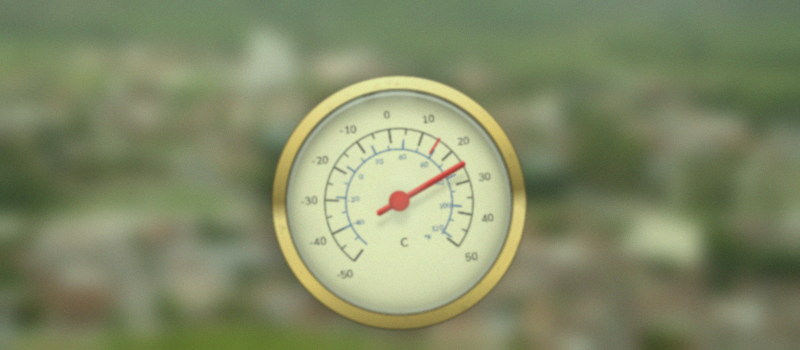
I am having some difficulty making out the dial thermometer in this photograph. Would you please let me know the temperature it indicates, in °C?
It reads 25 °C
